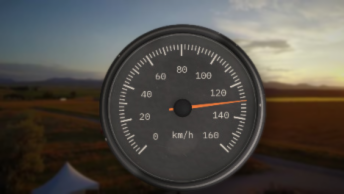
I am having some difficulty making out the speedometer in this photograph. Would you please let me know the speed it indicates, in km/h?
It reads 130 km/h
